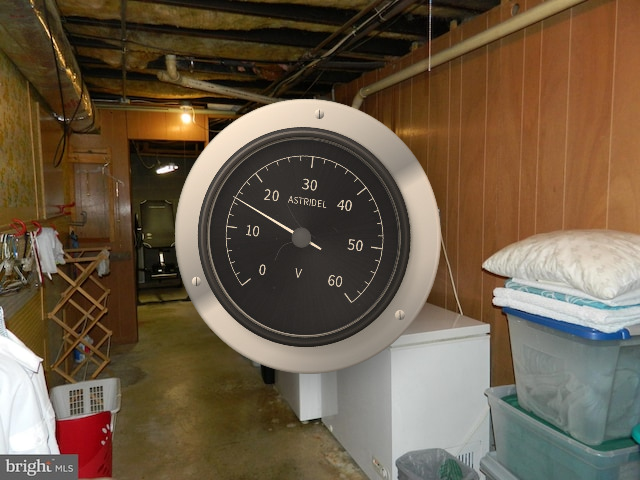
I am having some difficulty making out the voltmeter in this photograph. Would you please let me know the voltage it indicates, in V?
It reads 15 V
